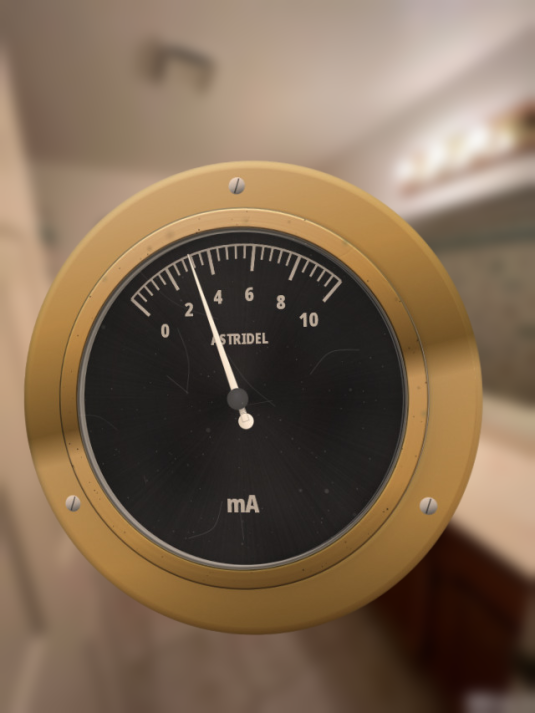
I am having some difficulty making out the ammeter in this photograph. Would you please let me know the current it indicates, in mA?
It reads 3.2 mA
